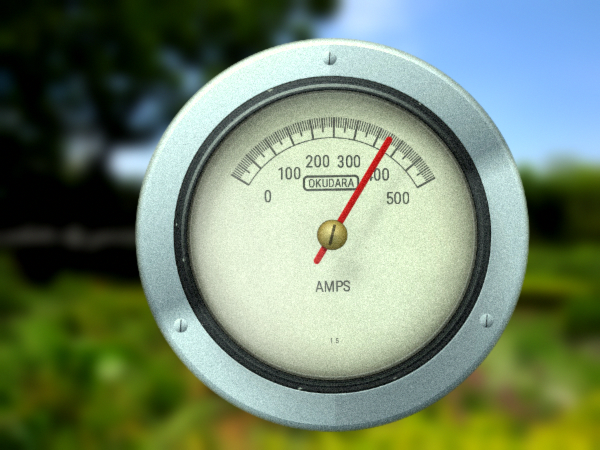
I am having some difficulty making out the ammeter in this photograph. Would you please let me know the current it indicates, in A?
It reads 375 A
